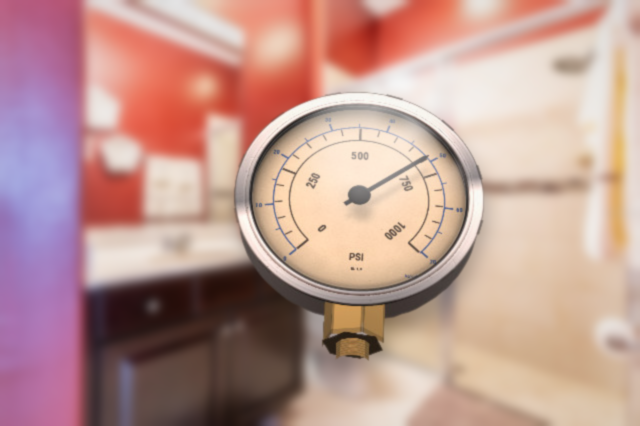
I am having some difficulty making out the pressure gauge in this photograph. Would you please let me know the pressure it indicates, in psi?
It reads 700 psi
